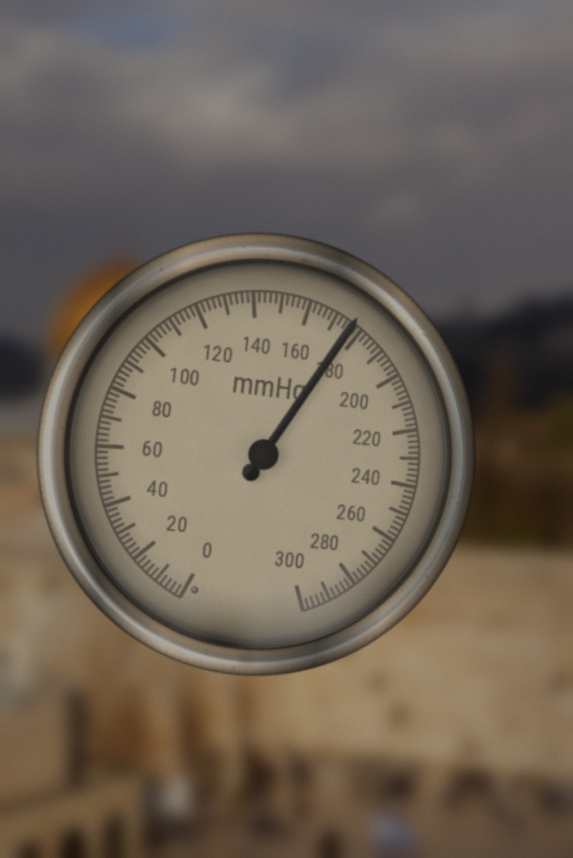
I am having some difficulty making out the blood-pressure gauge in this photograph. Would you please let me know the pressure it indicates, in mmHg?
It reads 176 mmHg
